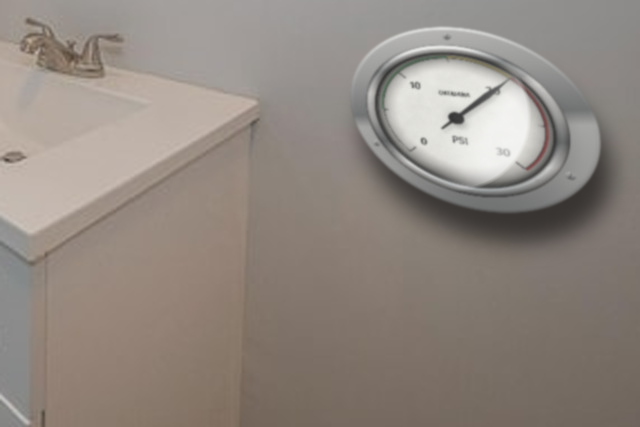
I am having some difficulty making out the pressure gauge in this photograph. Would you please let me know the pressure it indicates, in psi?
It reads 20 psi
